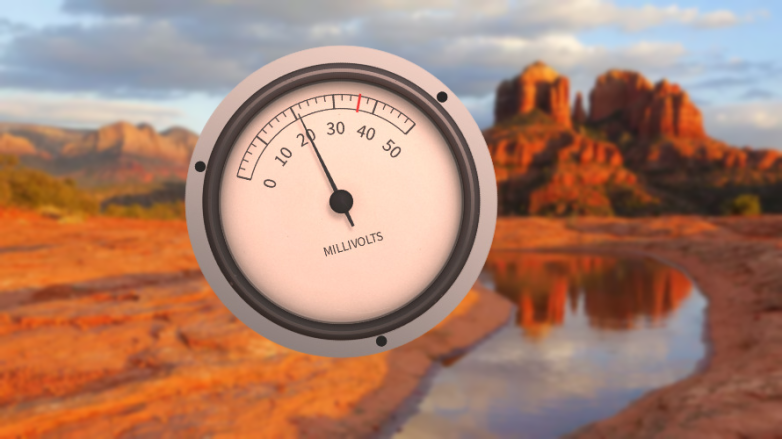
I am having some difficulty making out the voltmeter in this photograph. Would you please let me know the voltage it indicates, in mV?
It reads 21 mV
